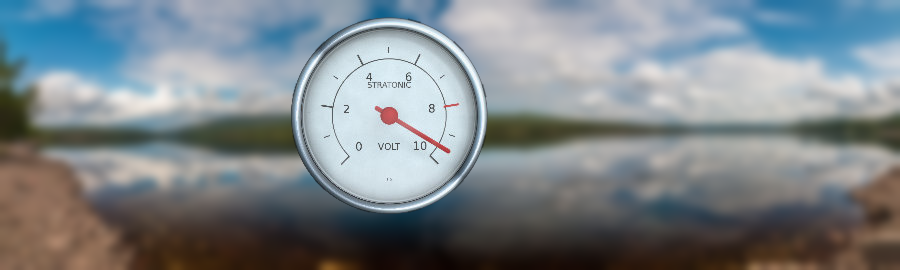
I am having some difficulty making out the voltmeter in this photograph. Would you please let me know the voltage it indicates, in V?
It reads 9.5 V
